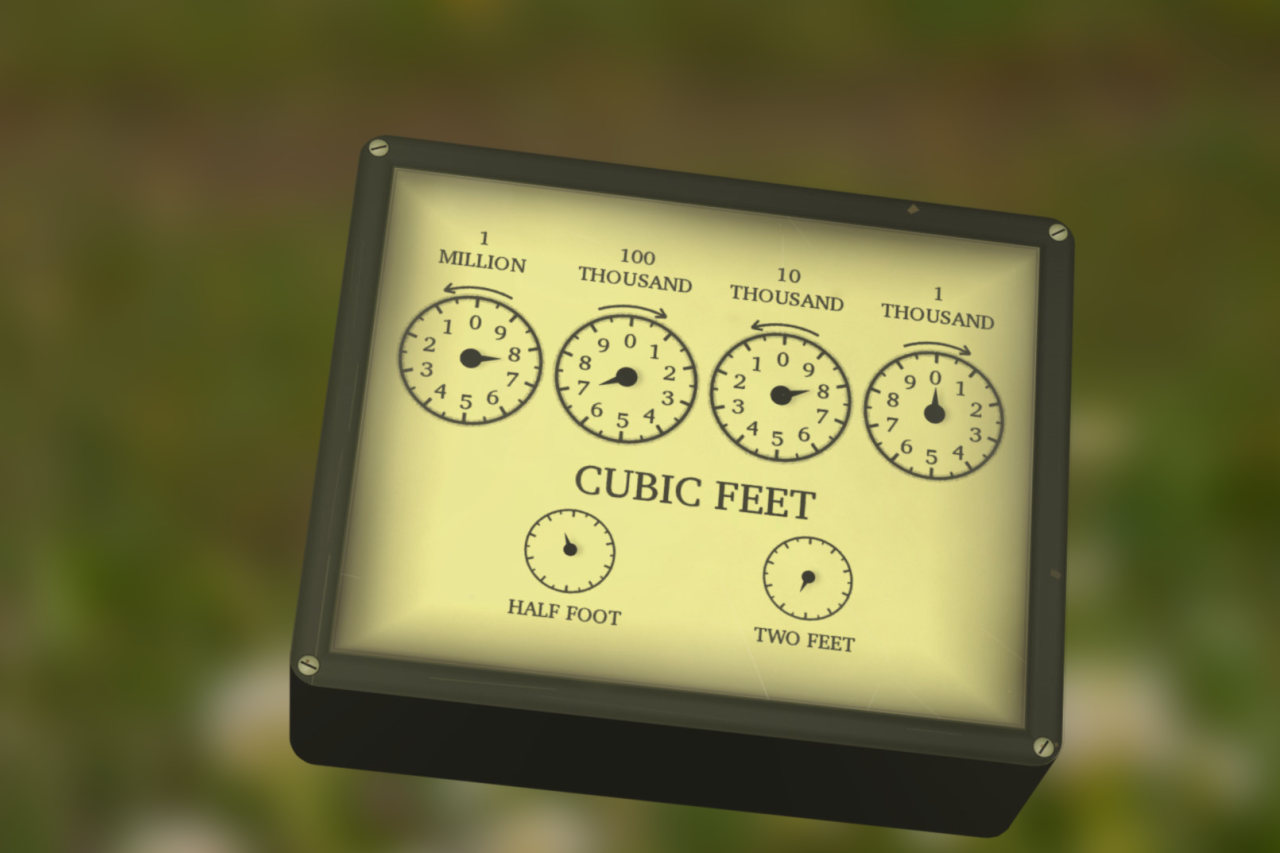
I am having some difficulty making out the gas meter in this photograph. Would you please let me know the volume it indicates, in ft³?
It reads 768000 ft³
